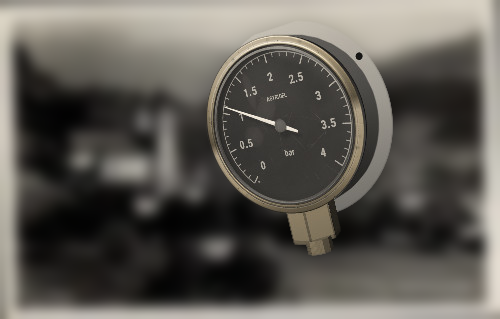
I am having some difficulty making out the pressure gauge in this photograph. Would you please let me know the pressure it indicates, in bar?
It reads 1.1 bar
